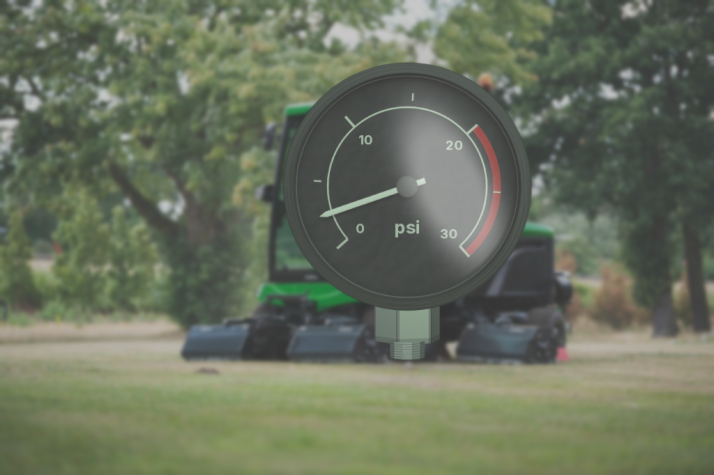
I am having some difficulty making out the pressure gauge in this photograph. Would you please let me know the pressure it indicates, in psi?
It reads 2.5 psi
